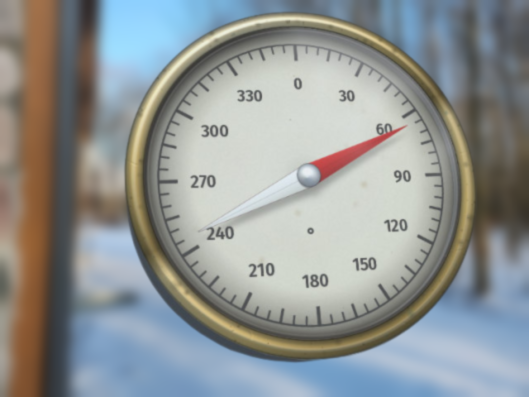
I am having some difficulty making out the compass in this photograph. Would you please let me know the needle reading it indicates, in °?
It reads 65 °
